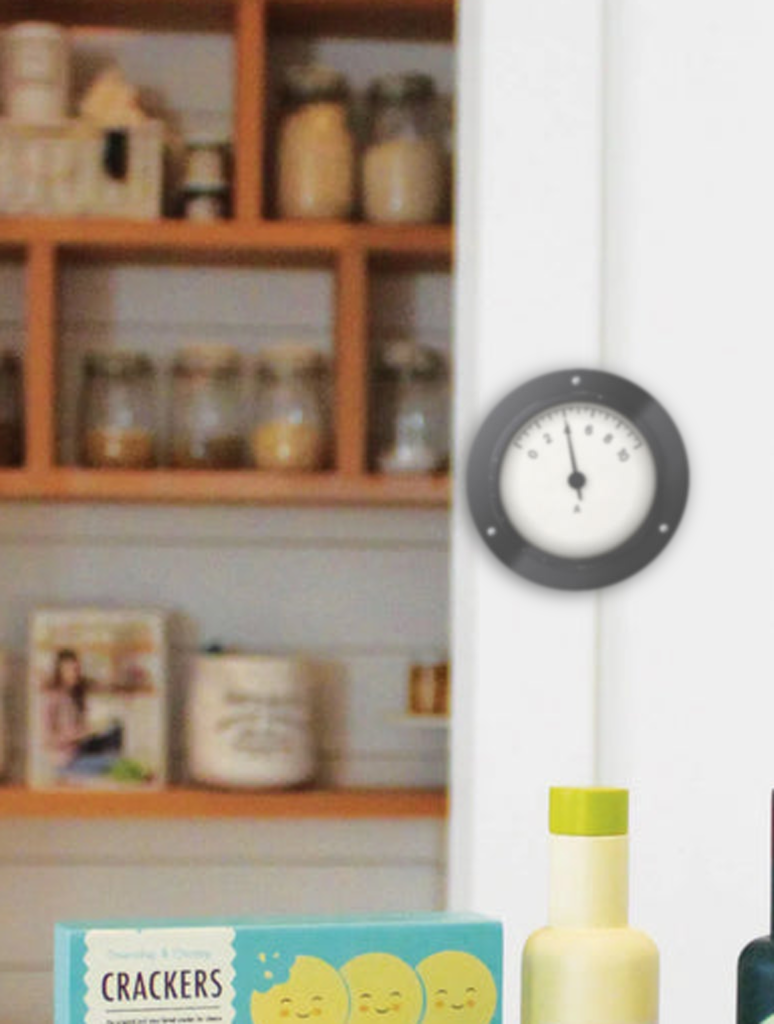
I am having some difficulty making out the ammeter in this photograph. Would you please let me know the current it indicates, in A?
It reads 4 A
